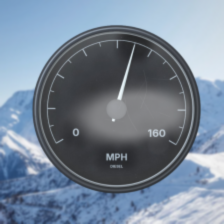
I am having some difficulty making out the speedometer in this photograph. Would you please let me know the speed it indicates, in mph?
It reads 90 mph
